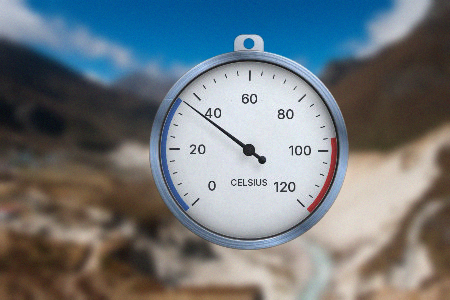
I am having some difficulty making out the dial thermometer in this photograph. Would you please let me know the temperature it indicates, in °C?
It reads 36 °C
